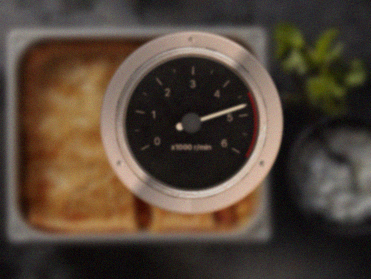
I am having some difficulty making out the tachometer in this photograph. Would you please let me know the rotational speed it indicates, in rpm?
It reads 4750 rpm
